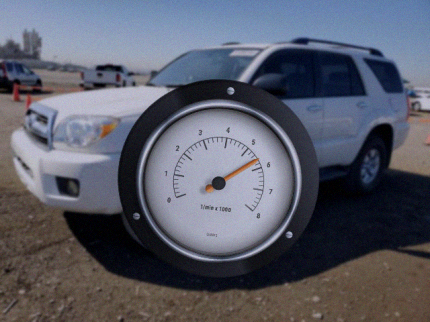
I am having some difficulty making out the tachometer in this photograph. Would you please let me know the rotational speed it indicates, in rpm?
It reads 5600 rpm
